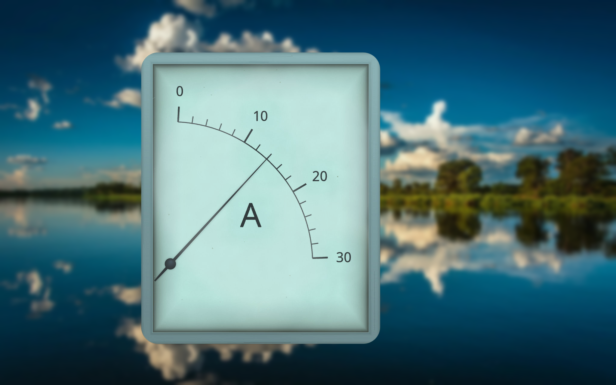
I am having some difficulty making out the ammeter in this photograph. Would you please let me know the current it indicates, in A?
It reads 14 A
